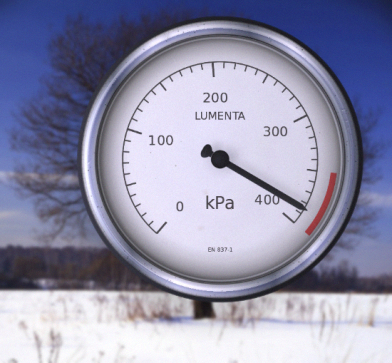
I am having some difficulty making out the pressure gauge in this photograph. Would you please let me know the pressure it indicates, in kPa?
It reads 385 kPa
